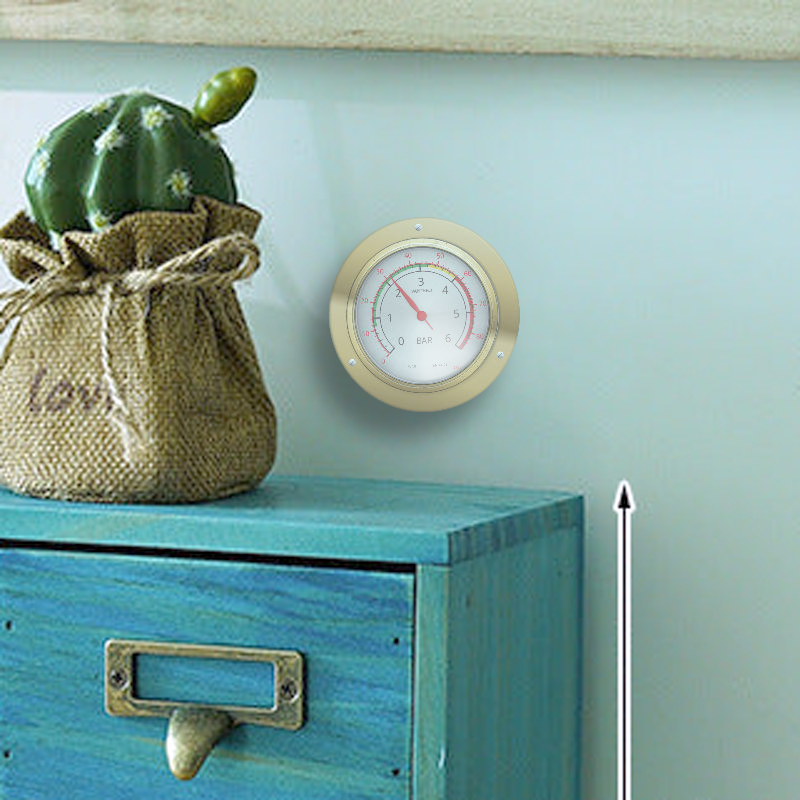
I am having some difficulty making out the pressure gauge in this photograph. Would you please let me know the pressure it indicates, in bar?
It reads 2.2 bar
